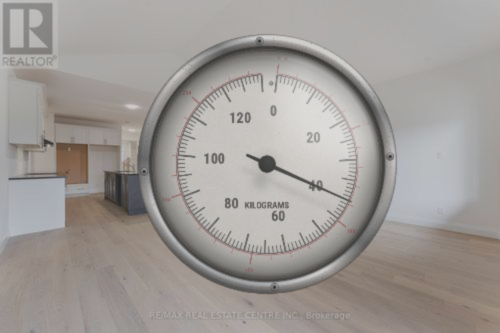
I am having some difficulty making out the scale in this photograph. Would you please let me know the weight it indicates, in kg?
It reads 40 kg
